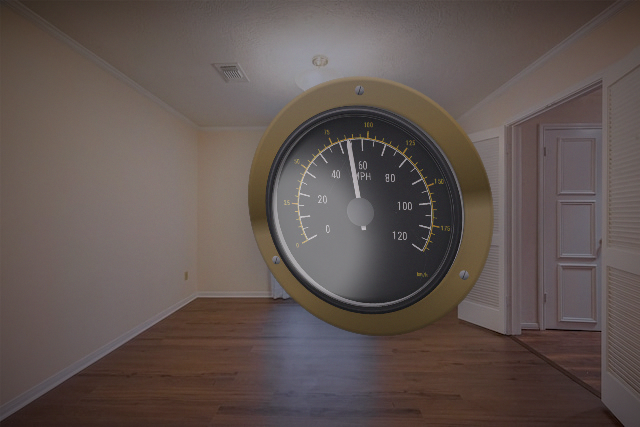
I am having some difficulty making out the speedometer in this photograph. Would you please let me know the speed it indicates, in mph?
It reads 55 mph
